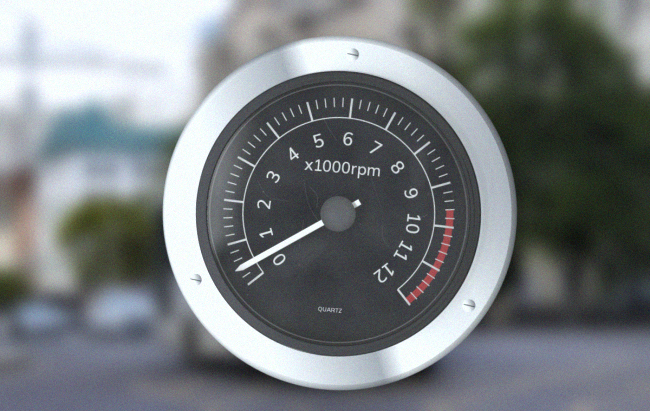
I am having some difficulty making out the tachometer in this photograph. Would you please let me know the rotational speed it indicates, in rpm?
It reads 400 rpm
